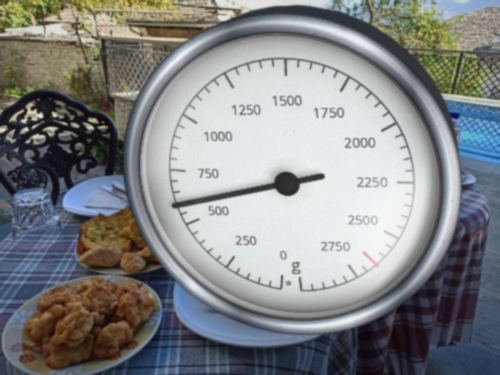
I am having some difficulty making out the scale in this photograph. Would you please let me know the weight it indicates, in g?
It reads 600 g
